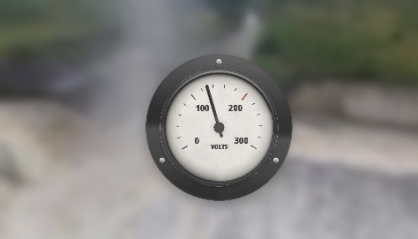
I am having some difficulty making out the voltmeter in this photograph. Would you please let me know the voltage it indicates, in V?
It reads 130 V
